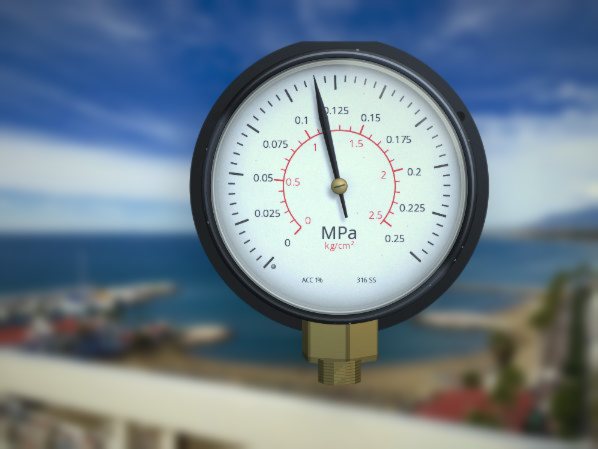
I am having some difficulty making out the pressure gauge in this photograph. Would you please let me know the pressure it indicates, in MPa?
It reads 0.115 MPa
